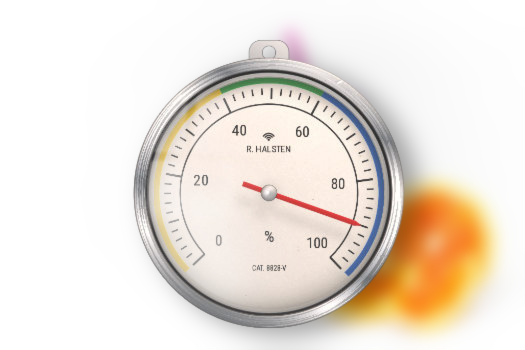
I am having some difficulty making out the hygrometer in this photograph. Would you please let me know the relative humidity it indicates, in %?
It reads 90 %
